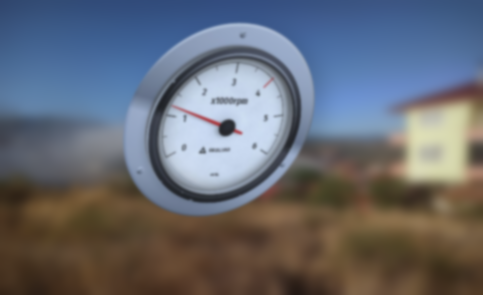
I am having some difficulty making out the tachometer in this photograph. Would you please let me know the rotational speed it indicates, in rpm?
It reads 1250 rpm
